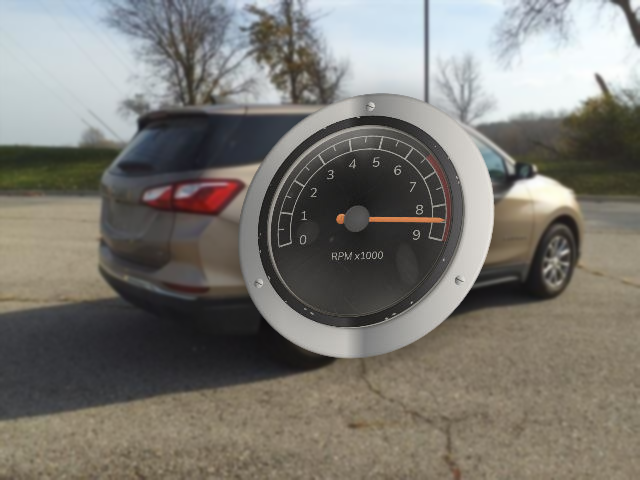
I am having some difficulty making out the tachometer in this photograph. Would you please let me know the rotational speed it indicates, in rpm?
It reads 8500 rpm
